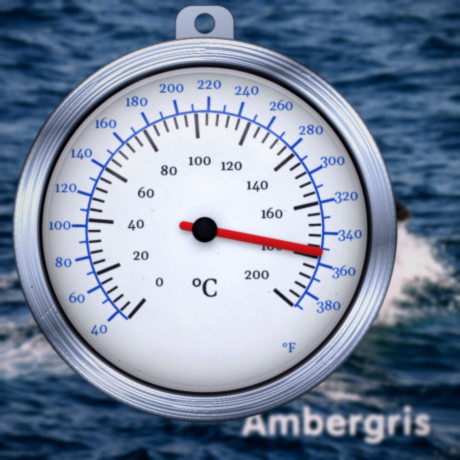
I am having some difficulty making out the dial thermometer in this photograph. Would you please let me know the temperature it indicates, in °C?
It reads 178 °C
